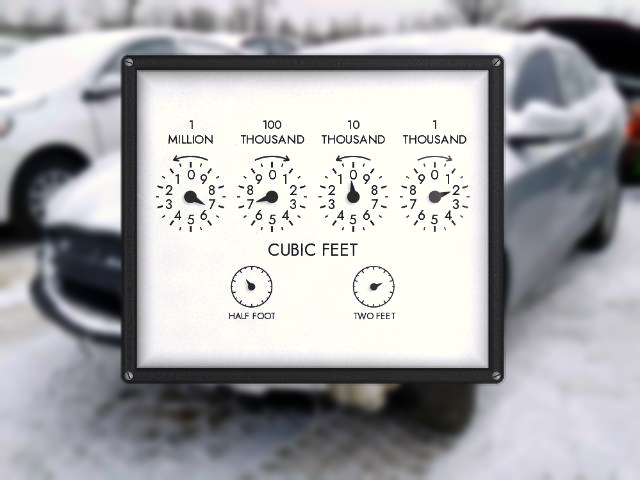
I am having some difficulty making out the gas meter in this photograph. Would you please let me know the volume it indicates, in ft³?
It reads 670200 ft³
